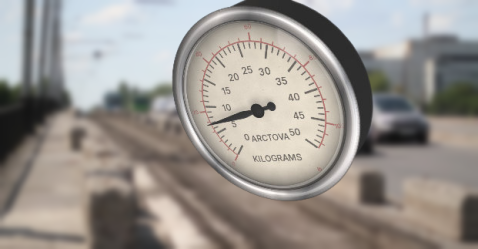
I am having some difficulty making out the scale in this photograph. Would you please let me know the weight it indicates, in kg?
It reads 7 kg
